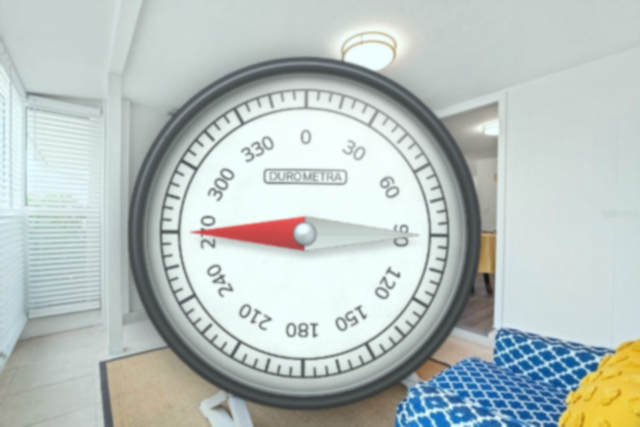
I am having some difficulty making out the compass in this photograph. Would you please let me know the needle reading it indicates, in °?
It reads 270 °
